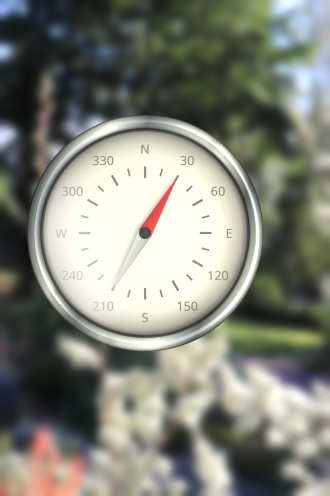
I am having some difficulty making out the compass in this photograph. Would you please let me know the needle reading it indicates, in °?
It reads 30 °
